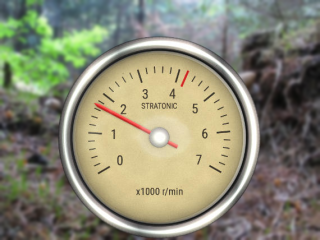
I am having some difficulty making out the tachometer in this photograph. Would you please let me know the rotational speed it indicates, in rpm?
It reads 1700 rpm
